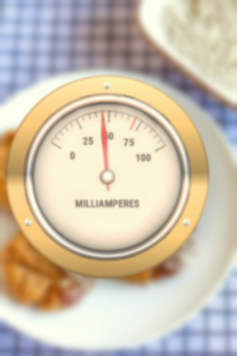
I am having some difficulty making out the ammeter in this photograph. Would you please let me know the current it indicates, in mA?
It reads 45 mA
